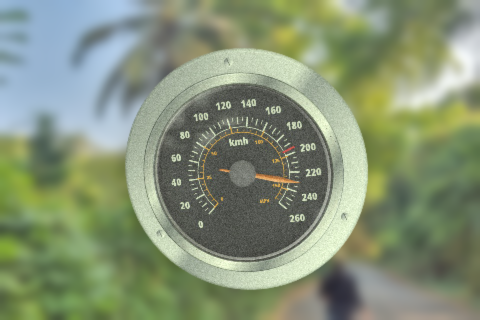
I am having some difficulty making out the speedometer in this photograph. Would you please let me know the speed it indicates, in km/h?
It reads 230 km/h
